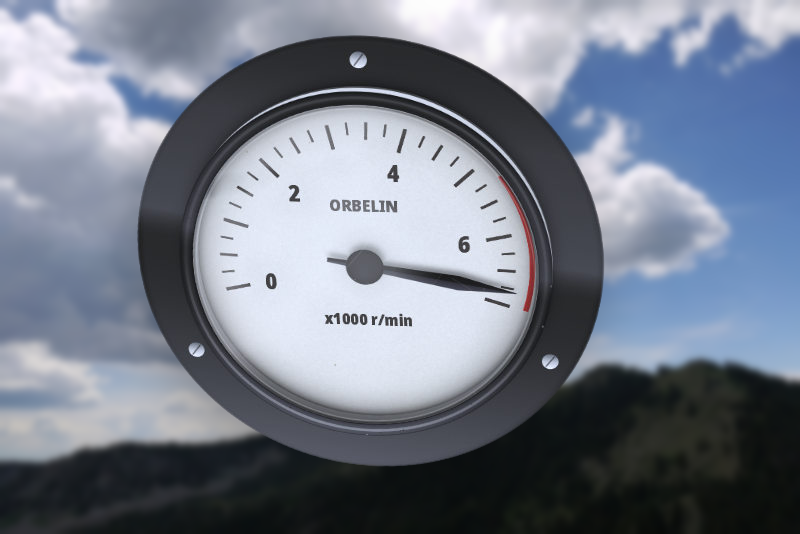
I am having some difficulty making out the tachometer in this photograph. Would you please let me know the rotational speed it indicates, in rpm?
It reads 6750 rpm
